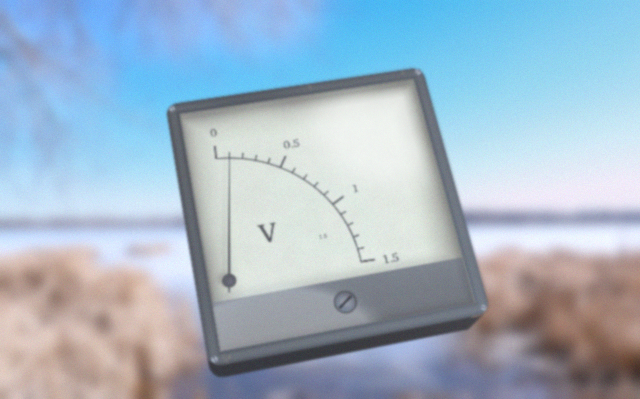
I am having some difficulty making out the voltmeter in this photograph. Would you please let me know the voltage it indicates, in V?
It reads 0.1 V
